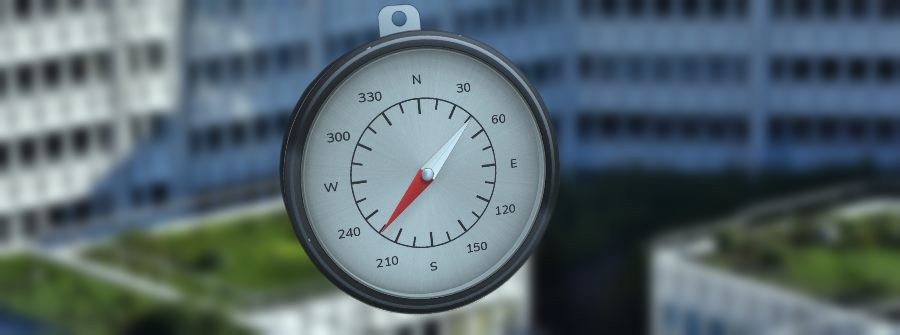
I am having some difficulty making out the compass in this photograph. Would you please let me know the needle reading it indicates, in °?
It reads 225 °
